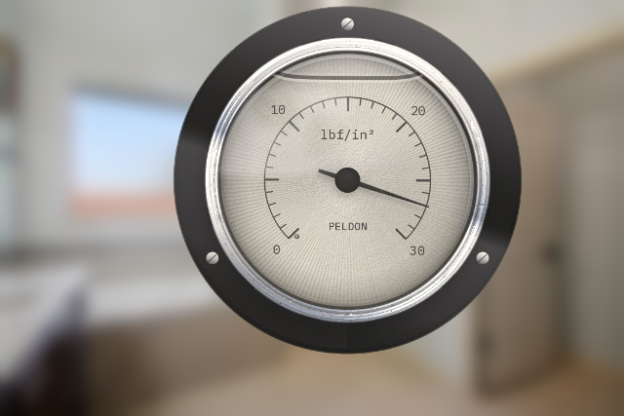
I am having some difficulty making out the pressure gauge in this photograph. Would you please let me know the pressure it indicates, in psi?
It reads 27 psi
